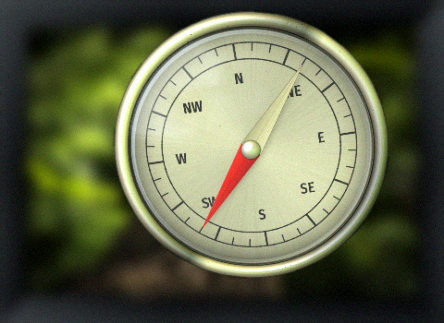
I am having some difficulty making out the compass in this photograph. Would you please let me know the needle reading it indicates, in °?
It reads 220 °
